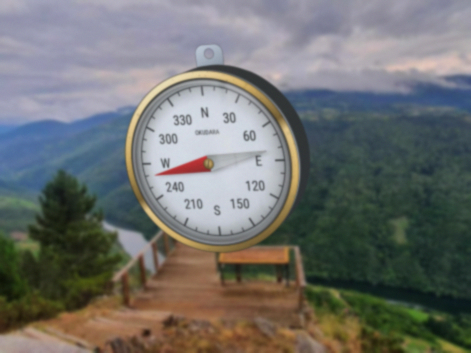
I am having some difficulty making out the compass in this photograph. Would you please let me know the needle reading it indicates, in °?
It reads 260 °
